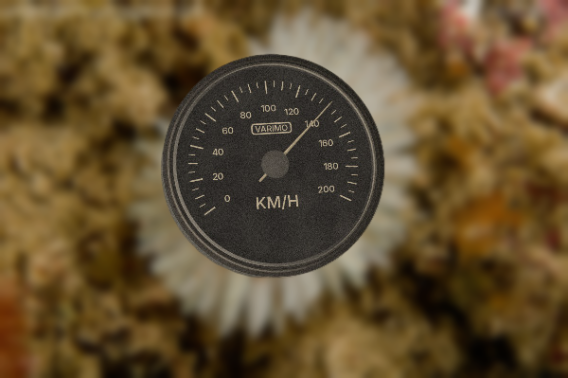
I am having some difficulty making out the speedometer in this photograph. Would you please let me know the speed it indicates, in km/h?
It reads 140 km/h
